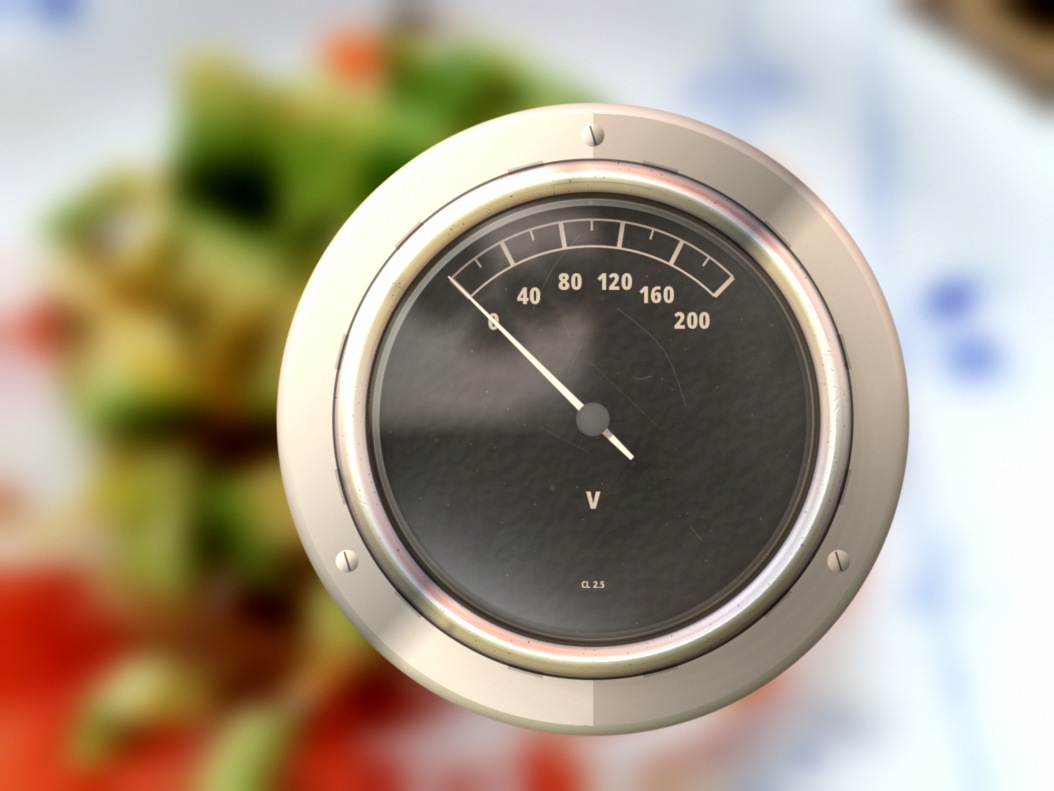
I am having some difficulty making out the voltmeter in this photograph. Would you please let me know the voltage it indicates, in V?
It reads 0 V
